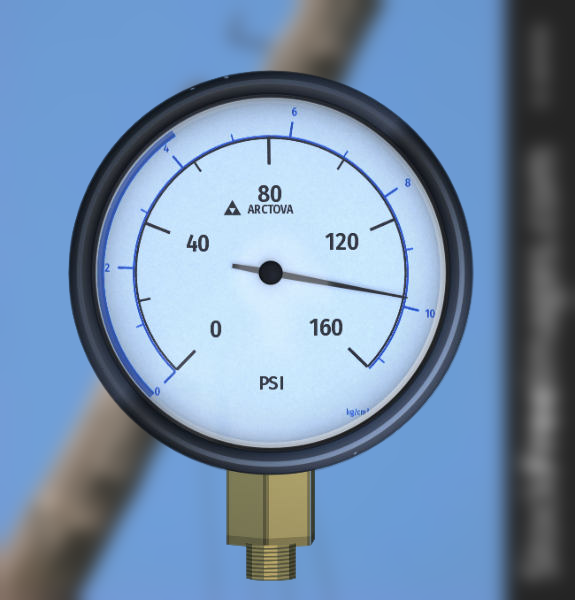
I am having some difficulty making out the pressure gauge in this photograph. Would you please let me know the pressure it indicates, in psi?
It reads 140 psi
